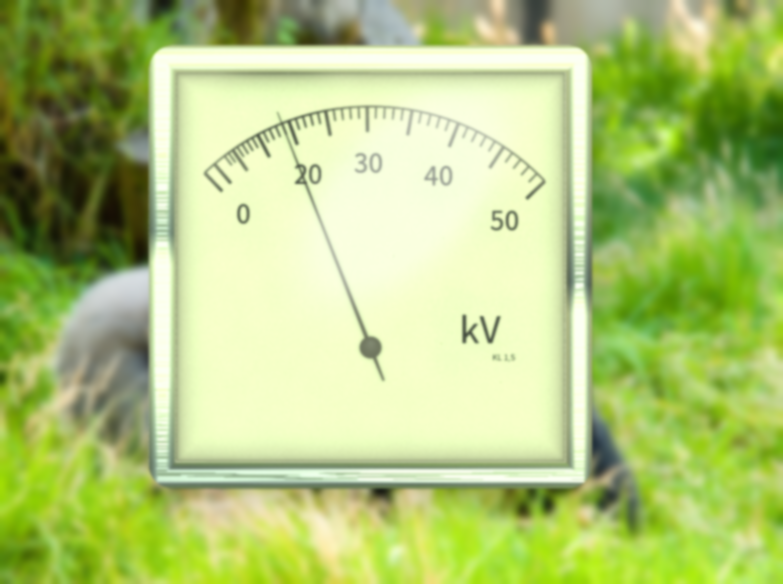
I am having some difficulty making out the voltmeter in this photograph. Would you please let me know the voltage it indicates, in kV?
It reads 19 kV
